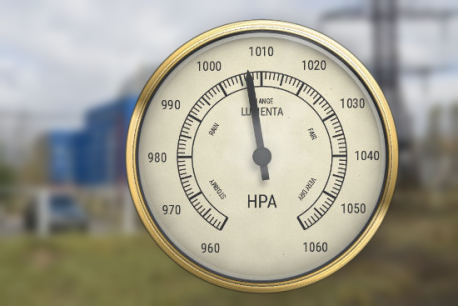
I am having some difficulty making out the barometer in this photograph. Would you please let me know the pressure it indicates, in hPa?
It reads 1007 hPa
